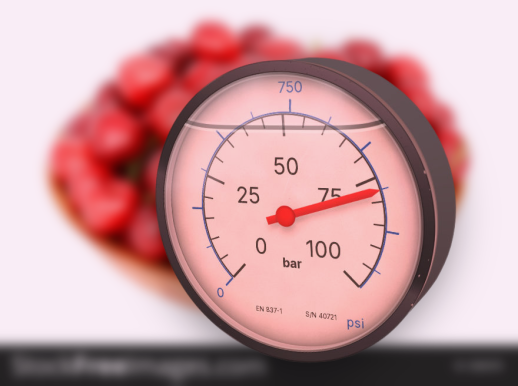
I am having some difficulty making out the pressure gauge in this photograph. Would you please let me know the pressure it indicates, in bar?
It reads 77.5 bar
